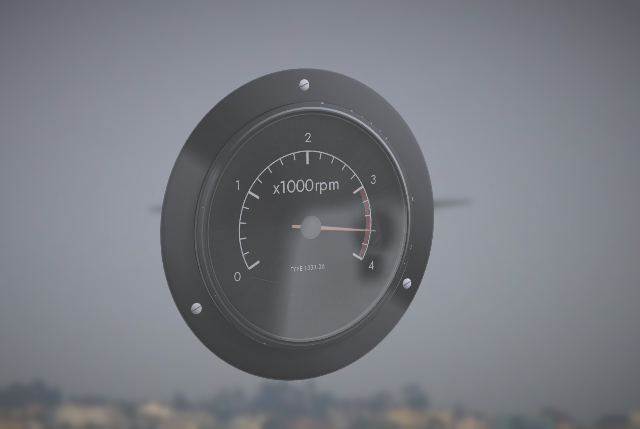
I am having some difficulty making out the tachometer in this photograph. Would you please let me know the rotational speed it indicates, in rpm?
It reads 3600 rpm
